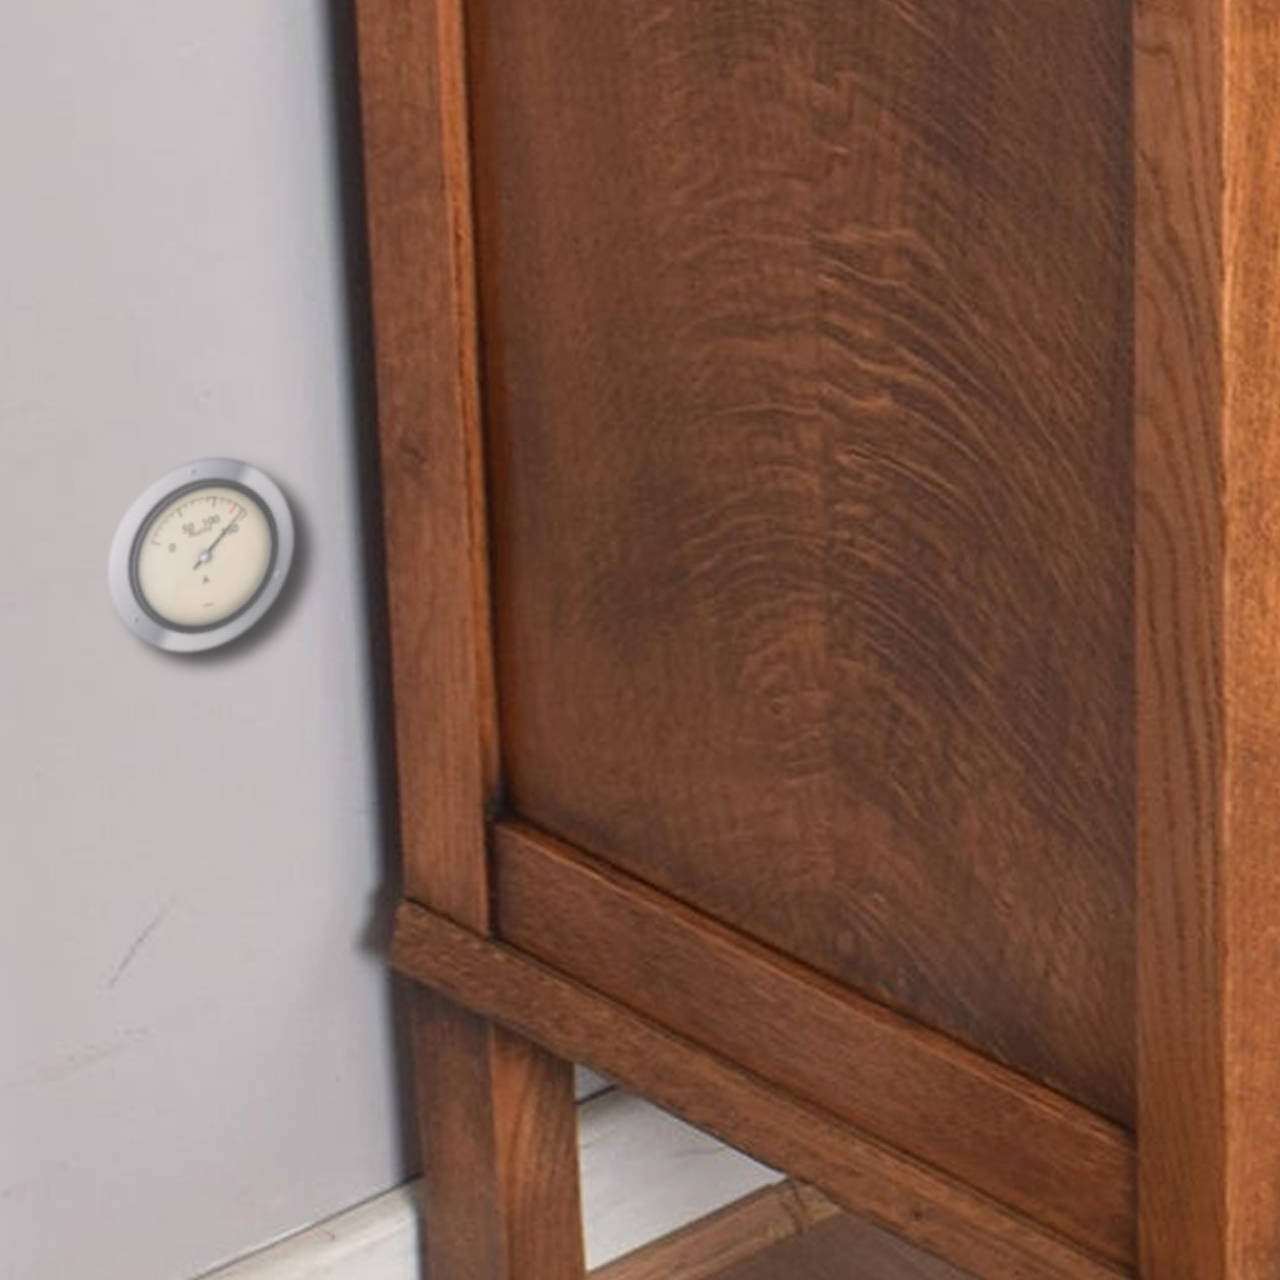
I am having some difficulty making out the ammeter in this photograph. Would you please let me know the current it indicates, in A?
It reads 140 A
